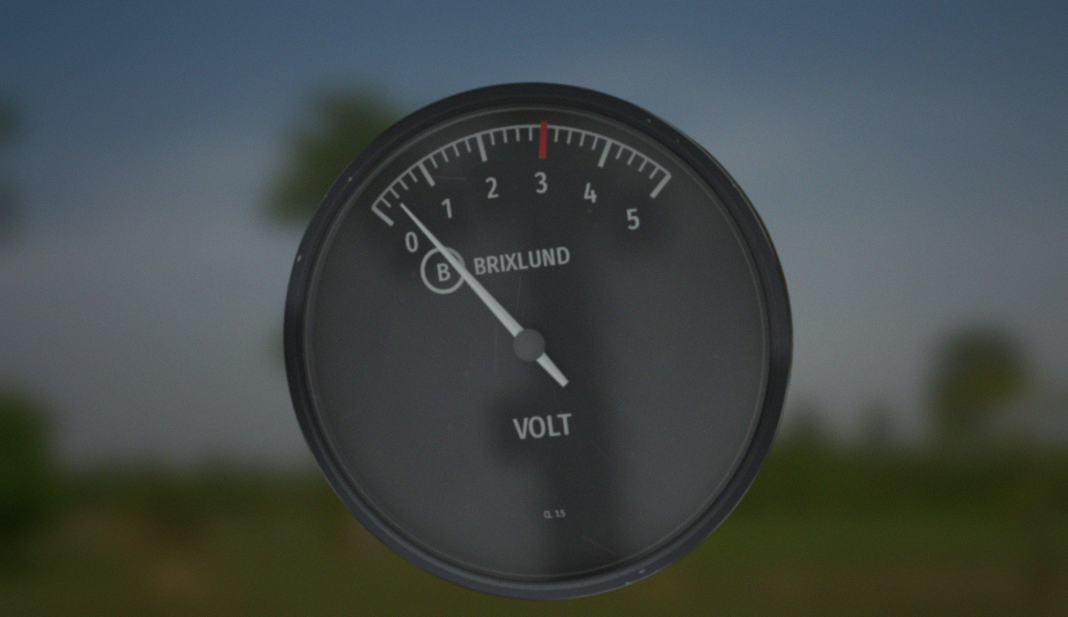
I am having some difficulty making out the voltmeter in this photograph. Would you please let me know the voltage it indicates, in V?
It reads 0.4 V
